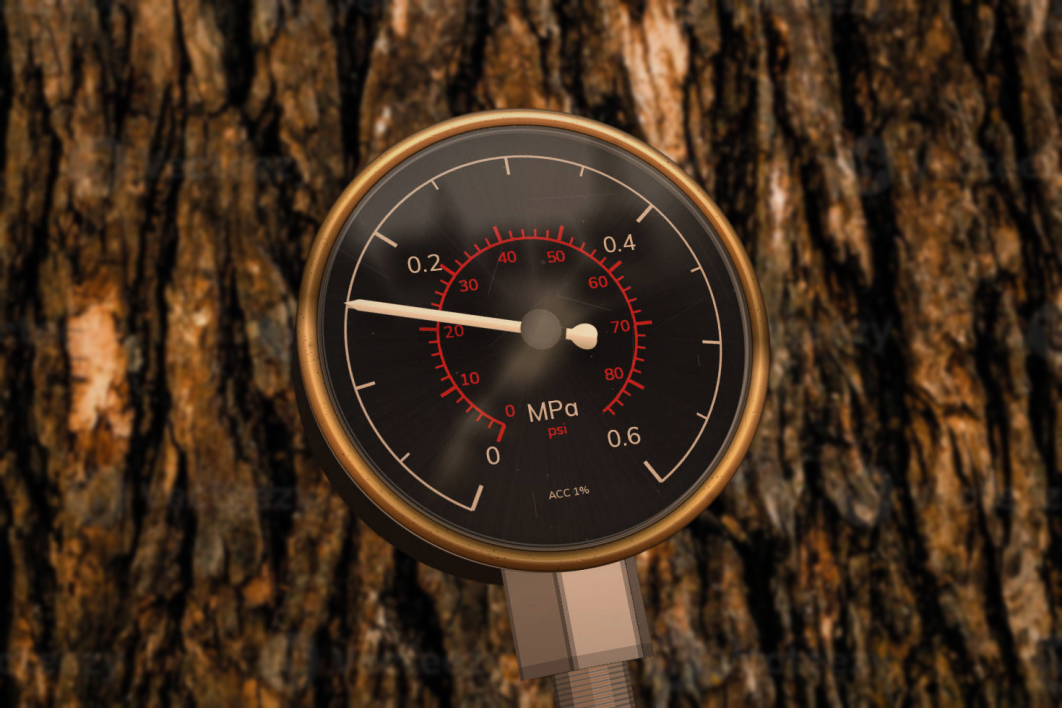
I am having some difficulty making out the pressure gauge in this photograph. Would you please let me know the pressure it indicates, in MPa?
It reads 0.15 MPa
